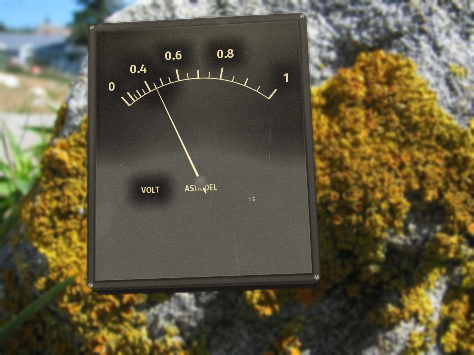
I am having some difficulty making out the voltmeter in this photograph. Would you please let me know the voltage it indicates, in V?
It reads 0.45 V
